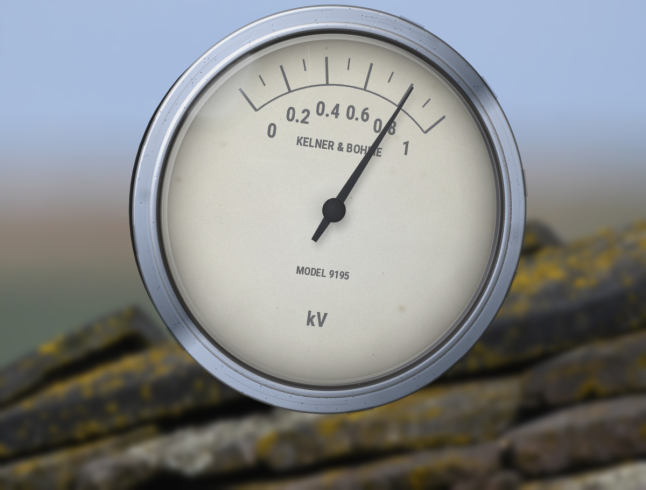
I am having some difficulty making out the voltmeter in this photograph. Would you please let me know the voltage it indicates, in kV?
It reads 0.8 kV
